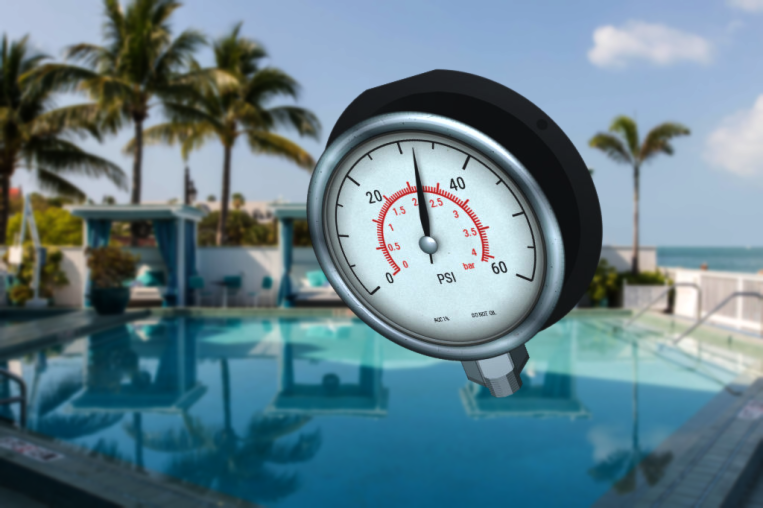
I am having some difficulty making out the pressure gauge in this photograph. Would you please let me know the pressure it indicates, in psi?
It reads 32.5 psi
